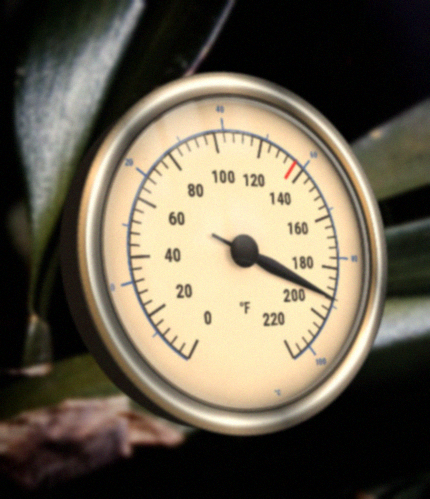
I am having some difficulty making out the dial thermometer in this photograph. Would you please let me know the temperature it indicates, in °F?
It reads 192 °F
